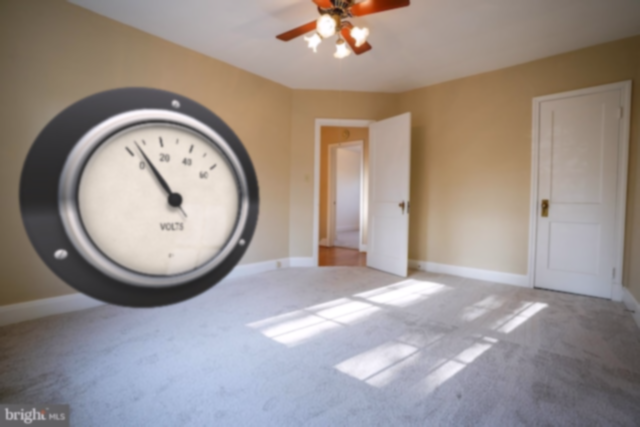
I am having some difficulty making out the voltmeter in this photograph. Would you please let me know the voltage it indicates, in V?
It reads 5 V
